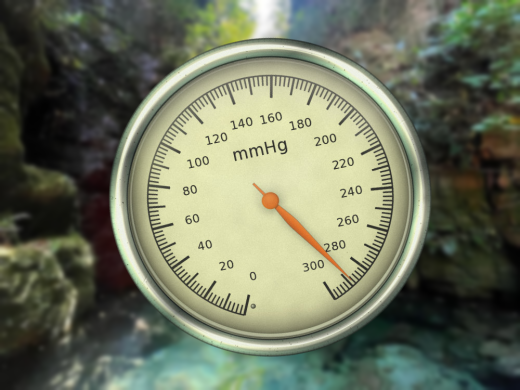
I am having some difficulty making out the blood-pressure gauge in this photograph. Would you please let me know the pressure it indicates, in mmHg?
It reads 288 mmHg
